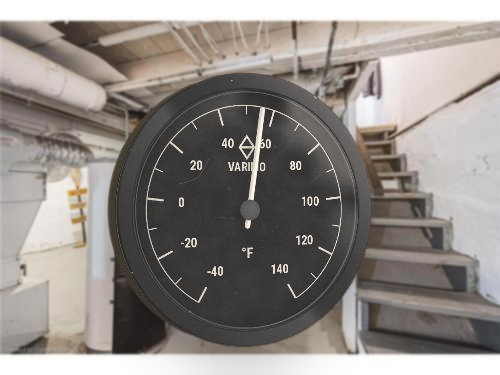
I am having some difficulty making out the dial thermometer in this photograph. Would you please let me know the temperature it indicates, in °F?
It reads 55 °F
